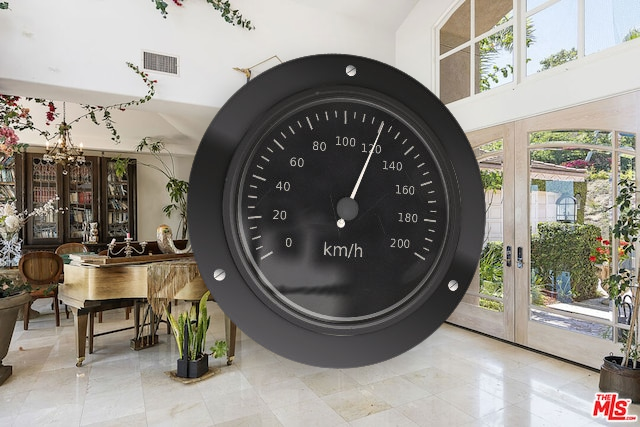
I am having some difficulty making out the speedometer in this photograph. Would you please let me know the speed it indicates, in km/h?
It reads 120 km/h
